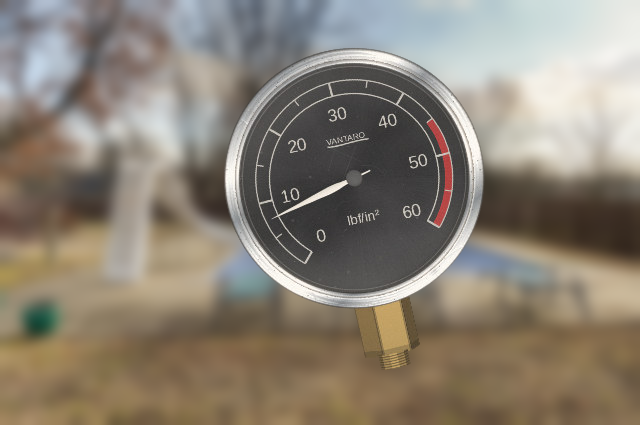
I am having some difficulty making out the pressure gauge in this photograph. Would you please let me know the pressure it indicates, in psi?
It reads 7.5 psi
